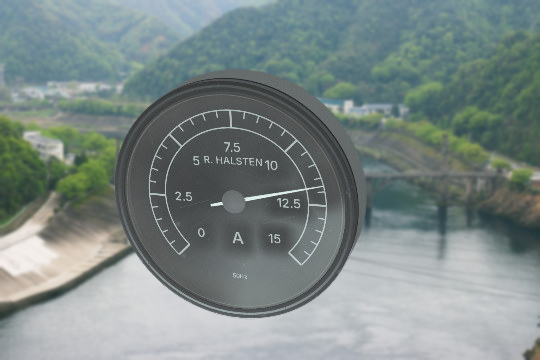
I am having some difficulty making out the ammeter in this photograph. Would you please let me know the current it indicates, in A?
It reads 11.75 A
